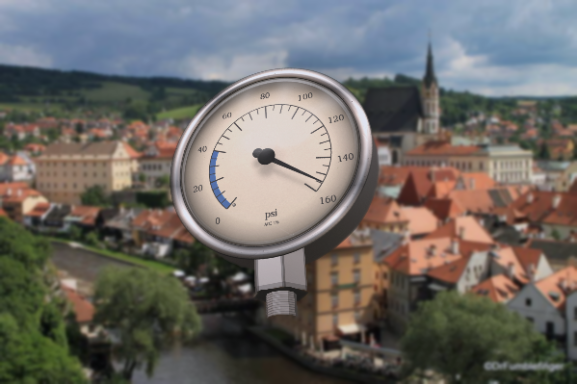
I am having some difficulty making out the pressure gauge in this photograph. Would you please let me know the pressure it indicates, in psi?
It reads 155 psi
